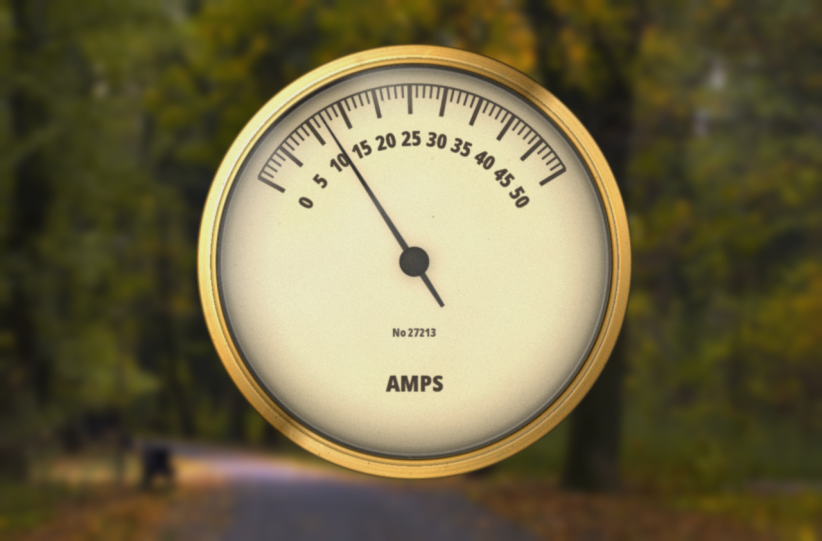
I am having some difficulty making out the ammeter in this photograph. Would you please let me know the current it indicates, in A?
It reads 12 A
